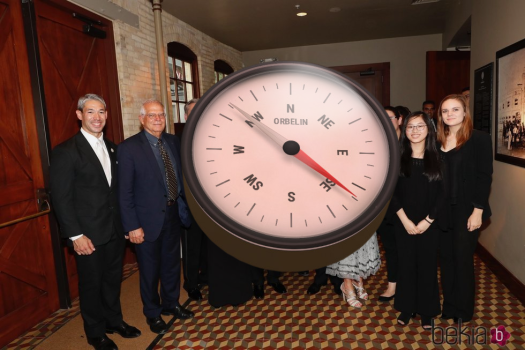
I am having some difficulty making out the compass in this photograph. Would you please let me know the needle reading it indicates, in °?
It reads 130 °
